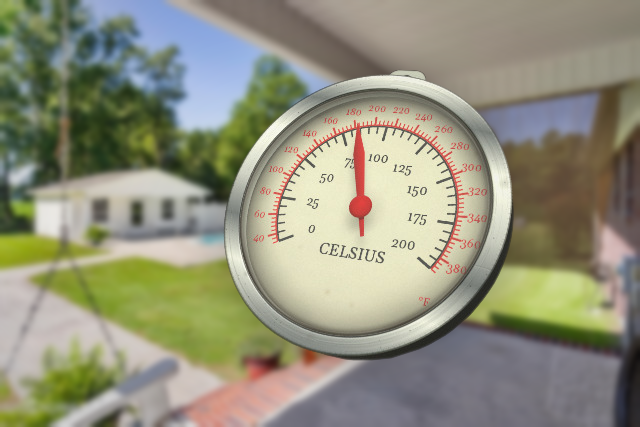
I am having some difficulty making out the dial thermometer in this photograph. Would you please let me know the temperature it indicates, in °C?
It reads 85 °C
